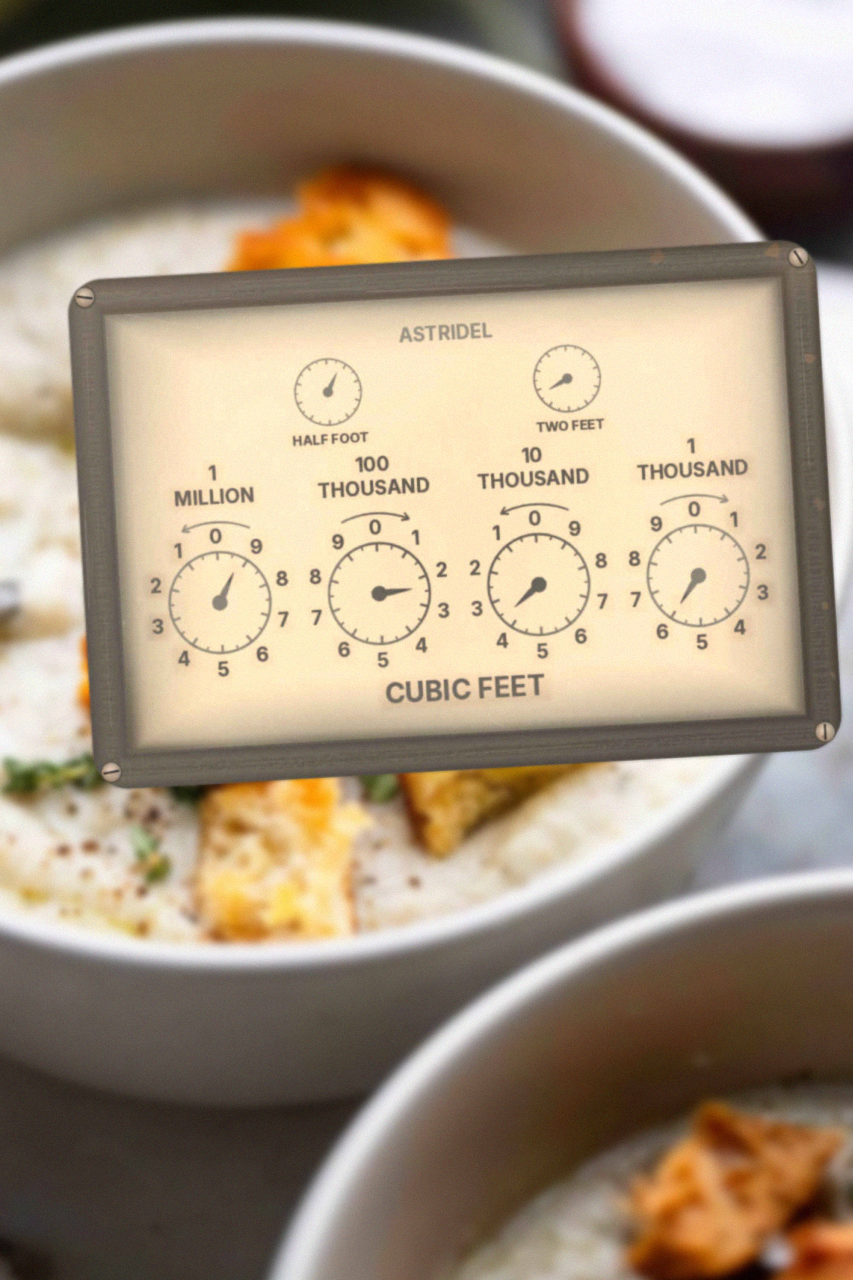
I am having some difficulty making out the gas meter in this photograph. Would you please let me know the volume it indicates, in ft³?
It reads 923600 ft³
